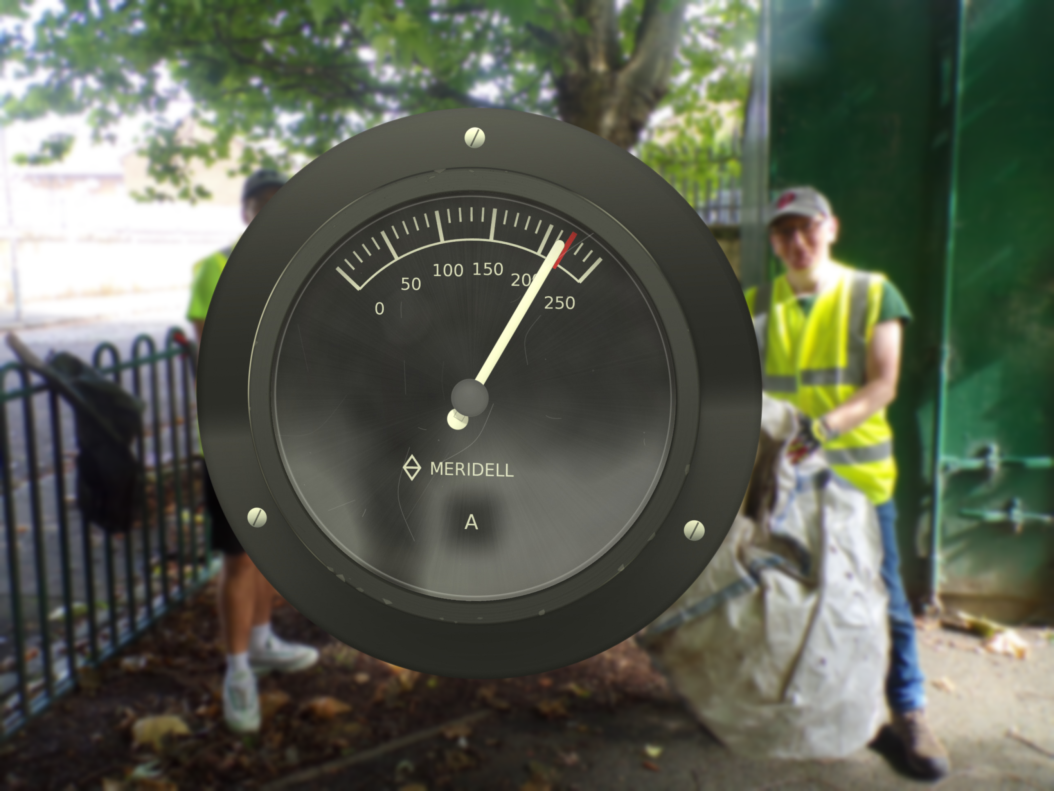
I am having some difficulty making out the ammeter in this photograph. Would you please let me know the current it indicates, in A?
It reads 215 A
